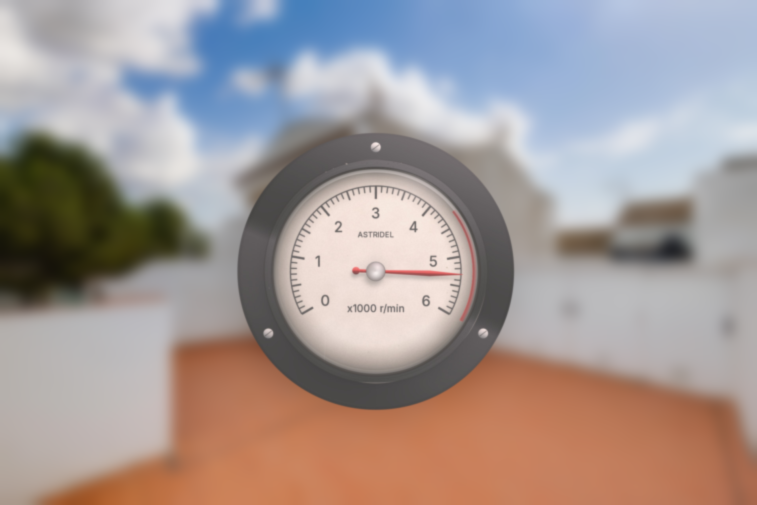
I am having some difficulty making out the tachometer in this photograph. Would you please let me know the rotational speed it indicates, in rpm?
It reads 5300 rpm
